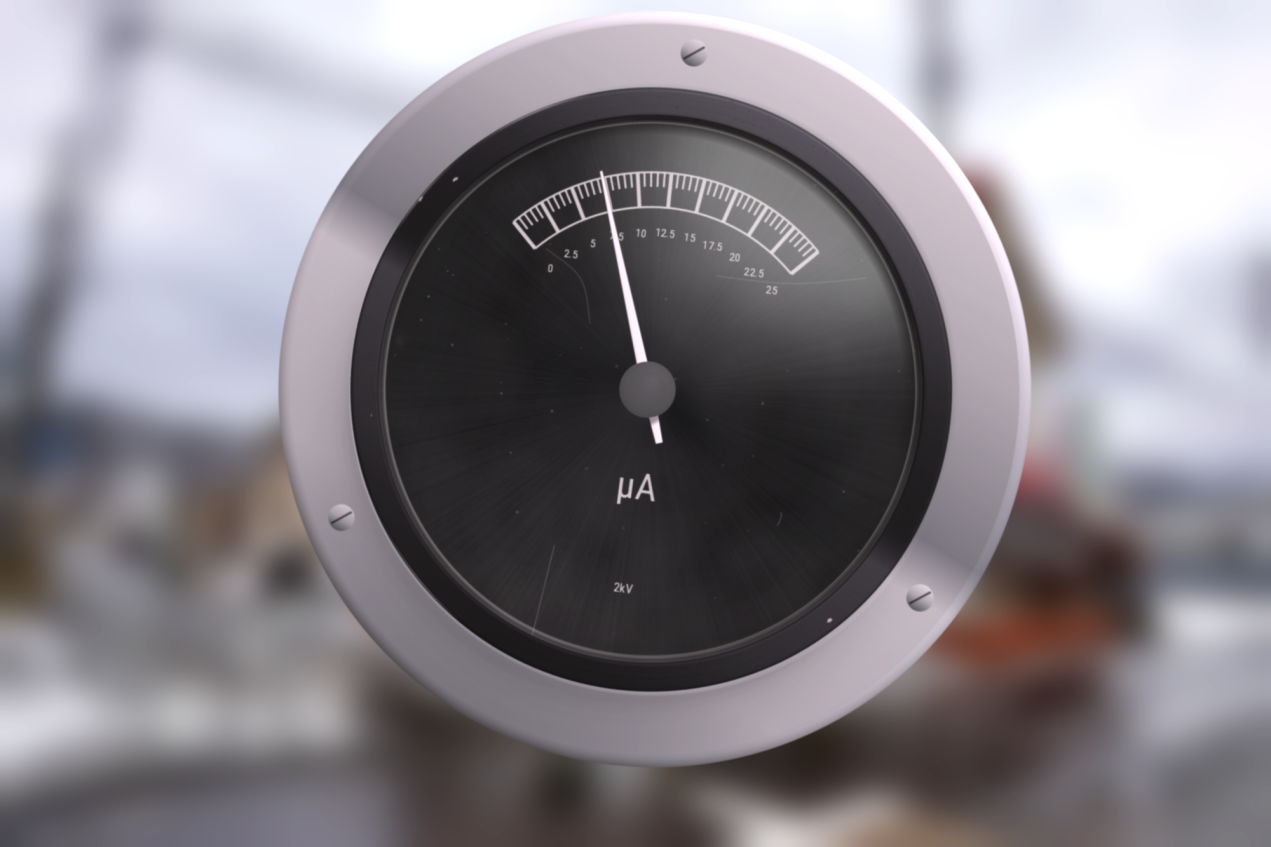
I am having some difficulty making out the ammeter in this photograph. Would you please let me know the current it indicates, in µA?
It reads 7.5 µA
